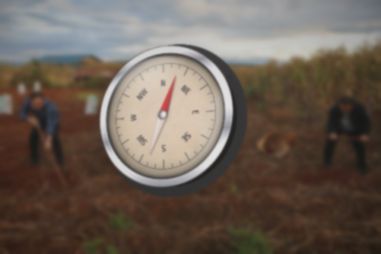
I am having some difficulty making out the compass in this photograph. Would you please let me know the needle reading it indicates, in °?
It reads 20 °
